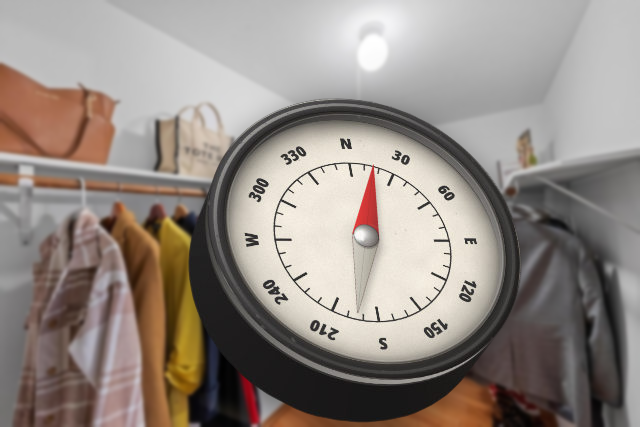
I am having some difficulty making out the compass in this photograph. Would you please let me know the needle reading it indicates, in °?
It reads 15 °
